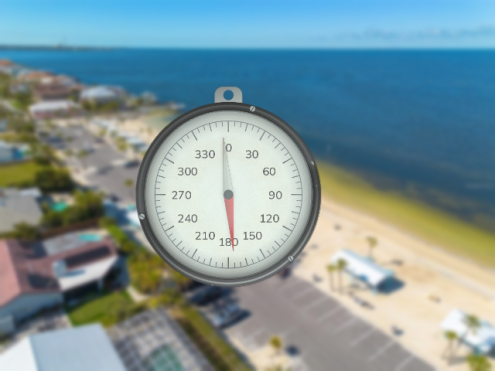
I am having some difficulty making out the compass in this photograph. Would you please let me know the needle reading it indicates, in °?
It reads 175 °
